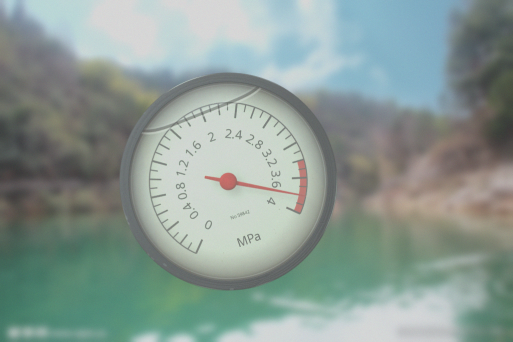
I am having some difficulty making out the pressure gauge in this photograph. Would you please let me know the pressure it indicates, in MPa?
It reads 3.8 MPa
